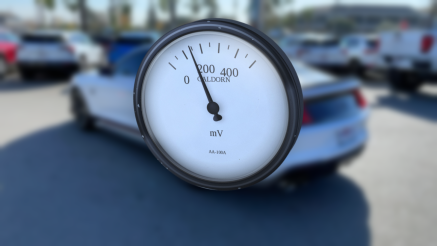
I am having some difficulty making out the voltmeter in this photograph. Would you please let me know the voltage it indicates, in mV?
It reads 150 mV
